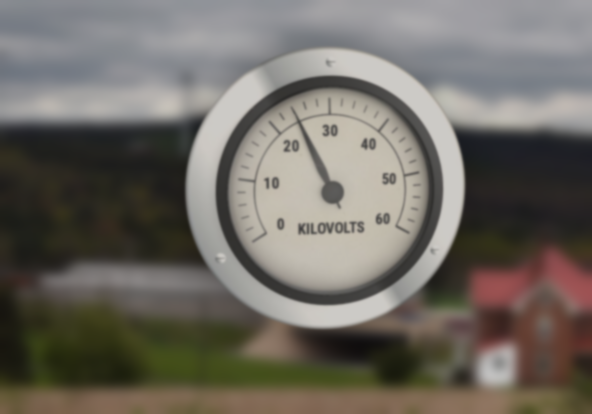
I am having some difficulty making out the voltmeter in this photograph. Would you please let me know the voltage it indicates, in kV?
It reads 24 kV
